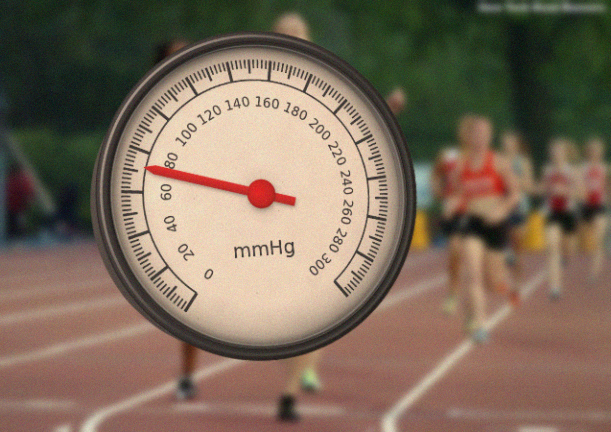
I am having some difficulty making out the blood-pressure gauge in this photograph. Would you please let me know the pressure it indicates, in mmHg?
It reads 72 mmHg
